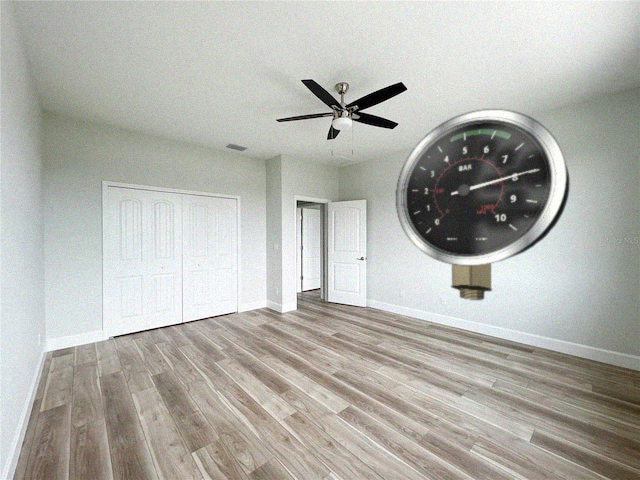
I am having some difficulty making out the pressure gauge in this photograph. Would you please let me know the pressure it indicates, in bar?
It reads 8 bar
